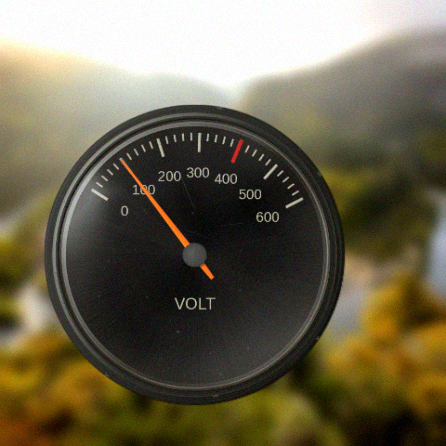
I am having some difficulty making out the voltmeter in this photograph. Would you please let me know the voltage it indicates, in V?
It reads 100 V
